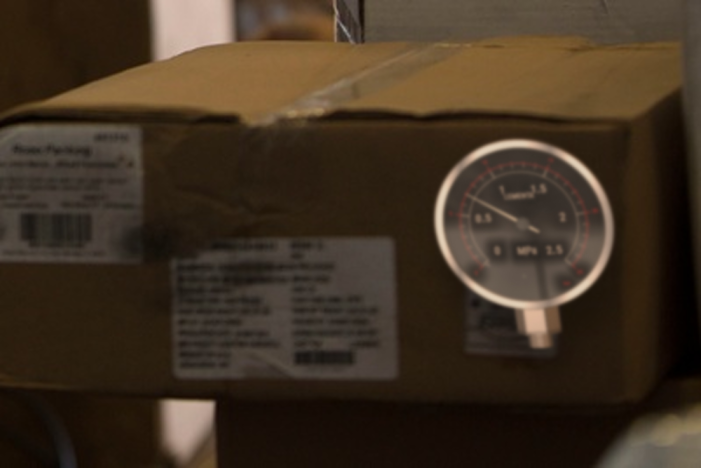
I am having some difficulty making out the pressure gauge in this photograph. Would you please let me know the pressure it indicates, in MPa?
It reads 0.7 MPa
